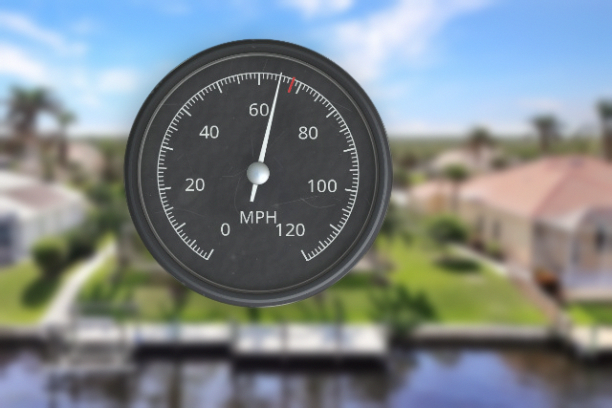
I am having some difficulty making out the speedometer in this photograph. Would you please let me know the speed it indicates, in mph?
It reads 65 mph
